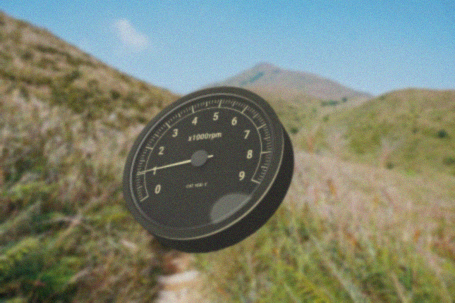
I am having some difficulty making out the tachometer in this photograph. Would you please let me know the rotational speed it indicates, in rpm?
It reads 1000 rpm
